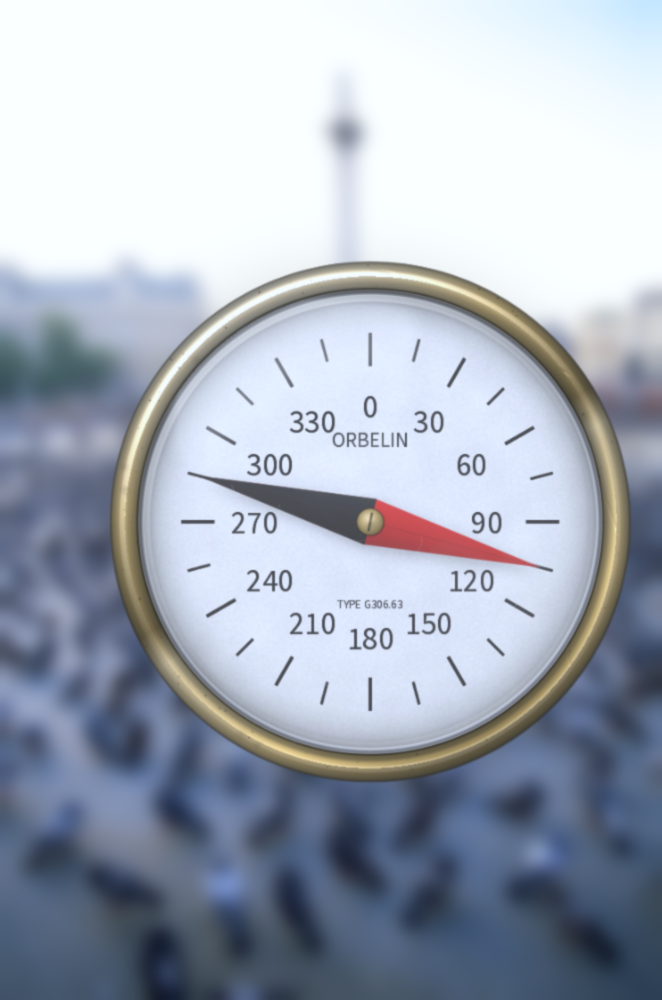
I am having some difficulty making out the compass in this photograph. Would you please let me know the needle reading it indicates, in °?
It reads 105 °
